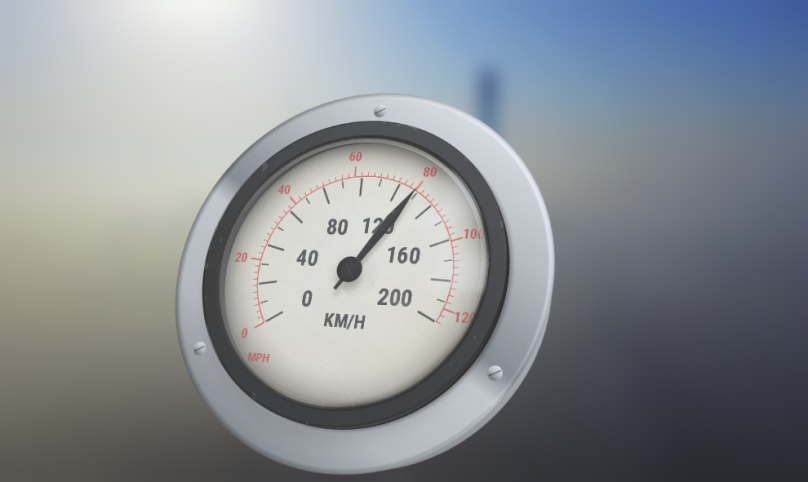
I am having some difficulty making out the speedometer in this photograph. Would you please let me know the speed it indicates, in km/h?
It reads 130 km/h
